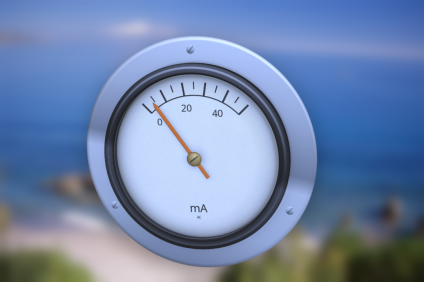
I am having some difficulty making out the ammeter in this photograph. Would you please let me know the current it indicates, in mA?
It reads 5 mA
